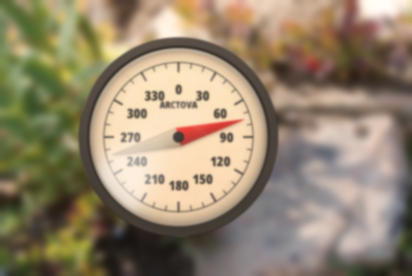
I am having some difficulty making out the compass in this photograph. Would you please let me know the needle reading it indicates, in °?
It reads 75 °
